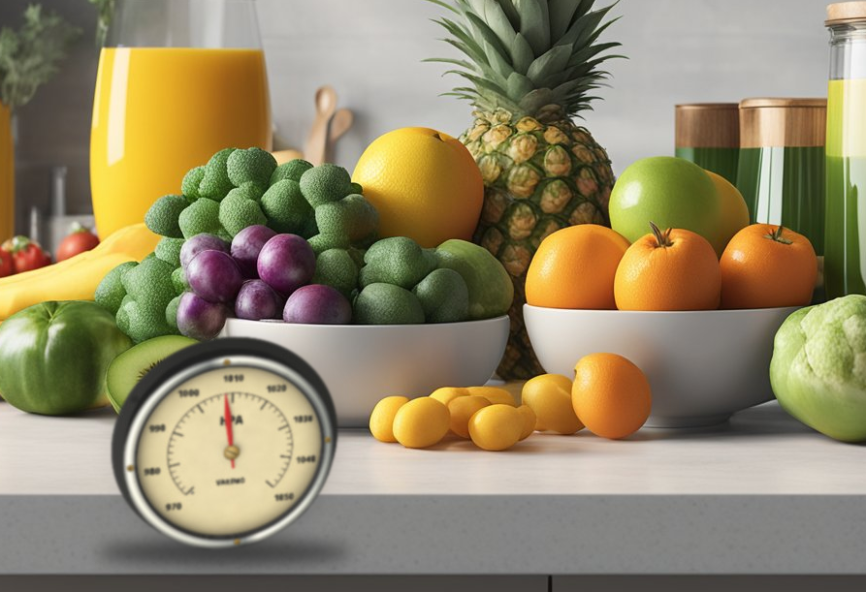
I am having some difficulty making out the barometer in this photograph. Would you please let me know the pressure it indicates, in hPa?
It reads 1008 hPa
